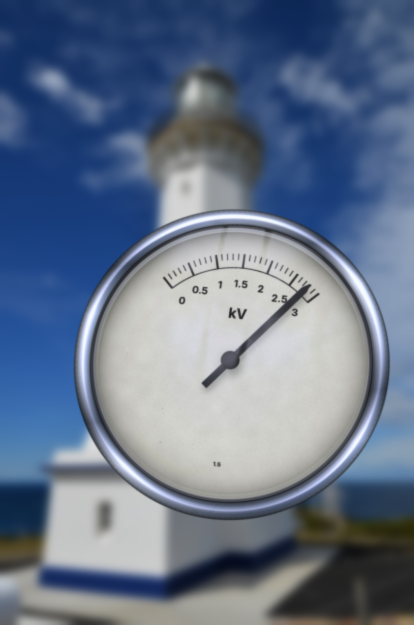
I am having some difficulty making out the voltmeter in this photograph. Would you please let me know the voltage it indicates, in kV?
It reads 2.8 kV
